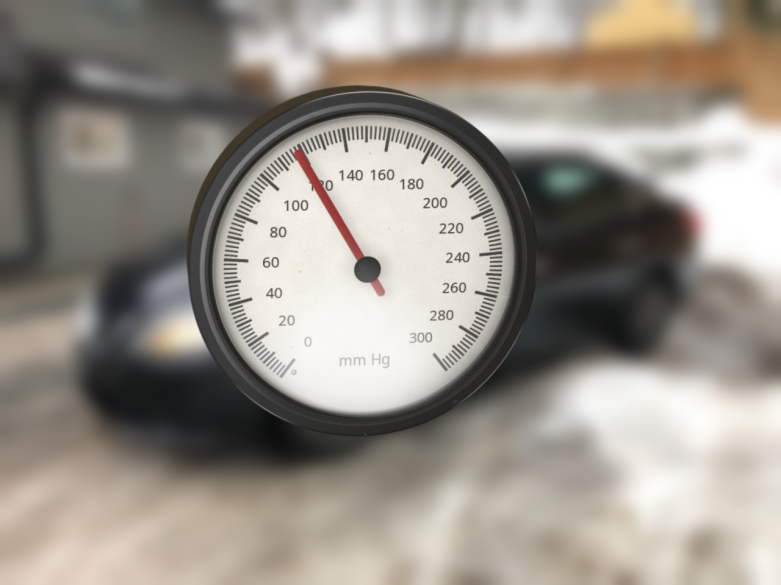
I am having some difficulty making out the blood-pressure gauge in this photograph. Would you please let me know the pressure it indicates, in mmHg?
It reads 118 mmHg
